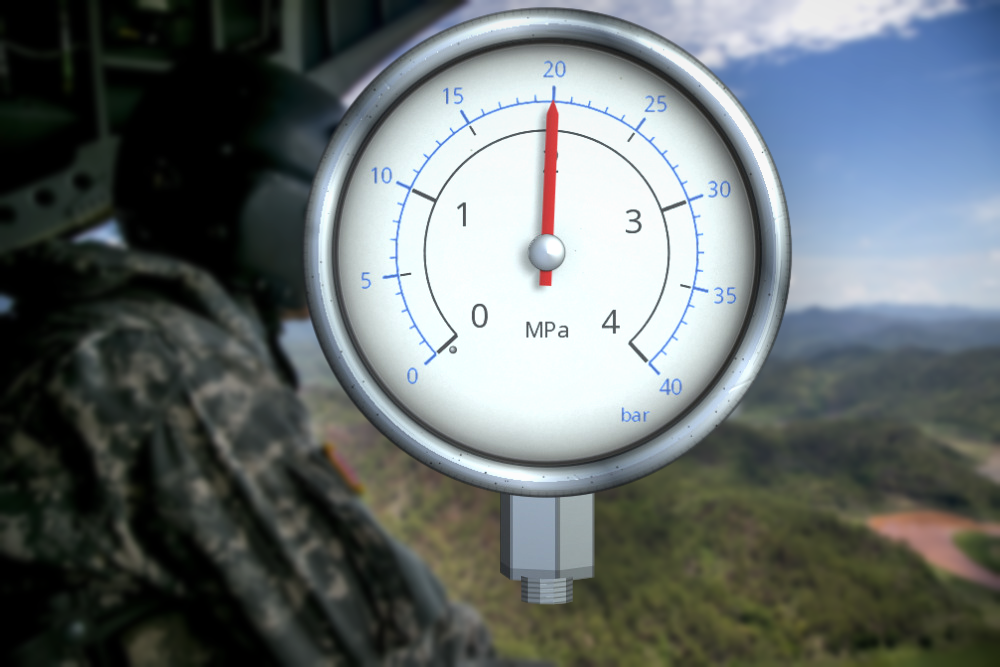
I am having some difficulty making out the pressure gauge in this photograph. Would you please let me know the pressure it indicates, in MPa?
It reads 2 MPa
